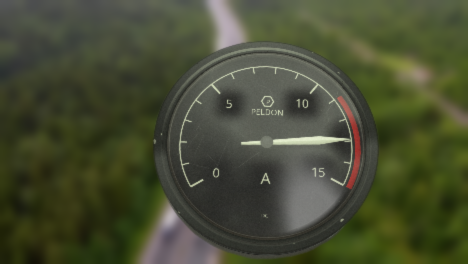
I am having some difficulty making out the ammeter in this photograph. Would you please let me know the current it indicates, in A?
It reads 13 A
